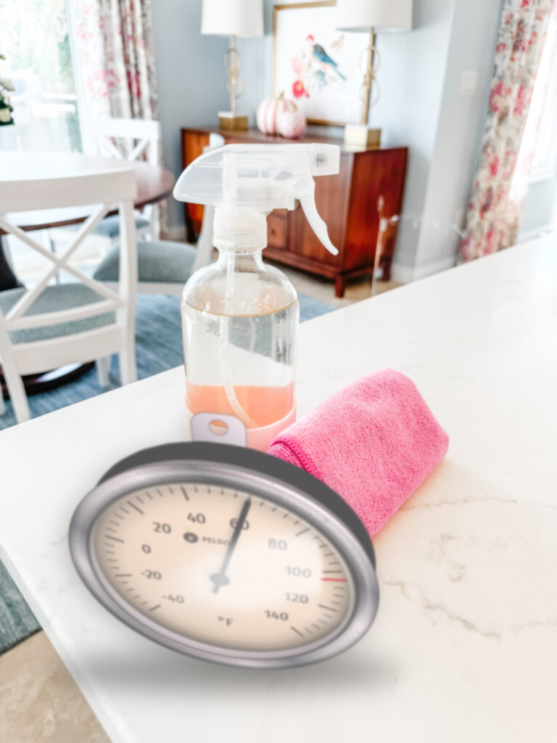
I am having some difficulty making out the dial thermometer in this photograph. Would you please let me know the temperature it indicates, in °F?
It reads 60 °F
